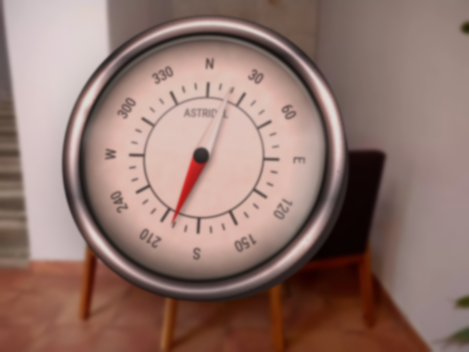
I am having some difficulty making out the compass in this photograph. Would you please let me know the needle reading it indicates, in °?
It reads 200 °
